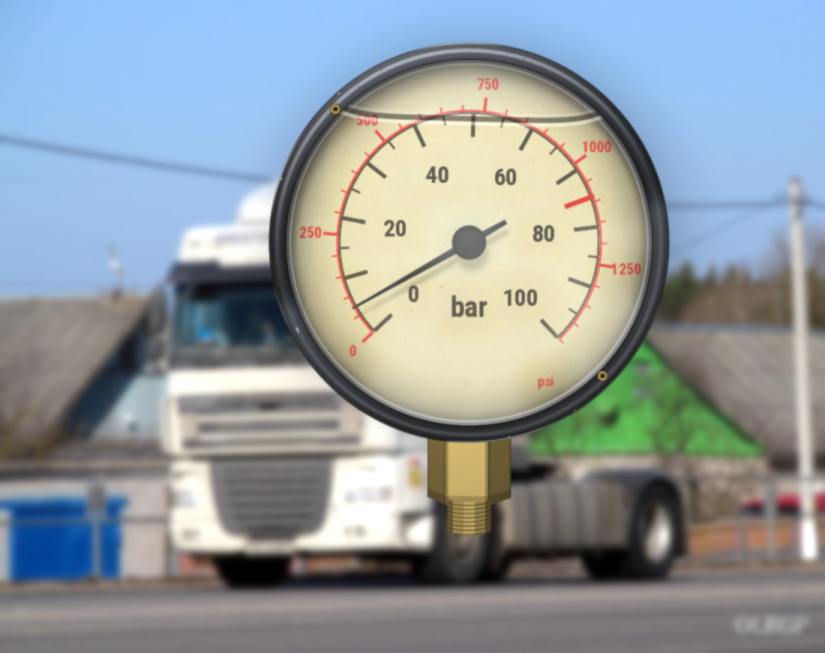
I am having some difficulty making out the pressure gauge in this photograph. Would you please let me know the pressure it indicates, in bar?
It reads 5 bar
